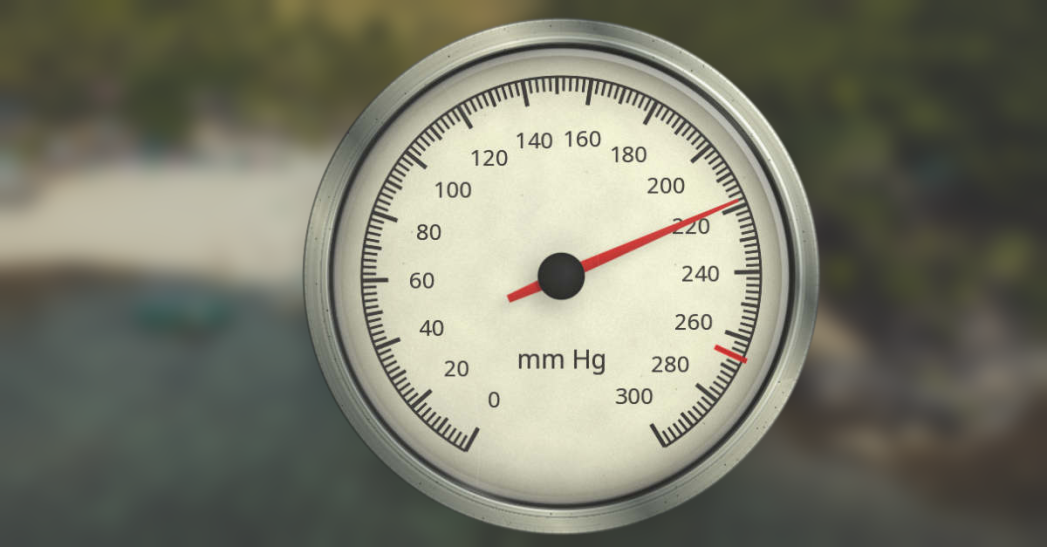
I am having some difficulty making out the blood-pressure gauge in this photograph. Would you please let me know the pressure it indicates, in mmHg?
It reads 218 mmHg
